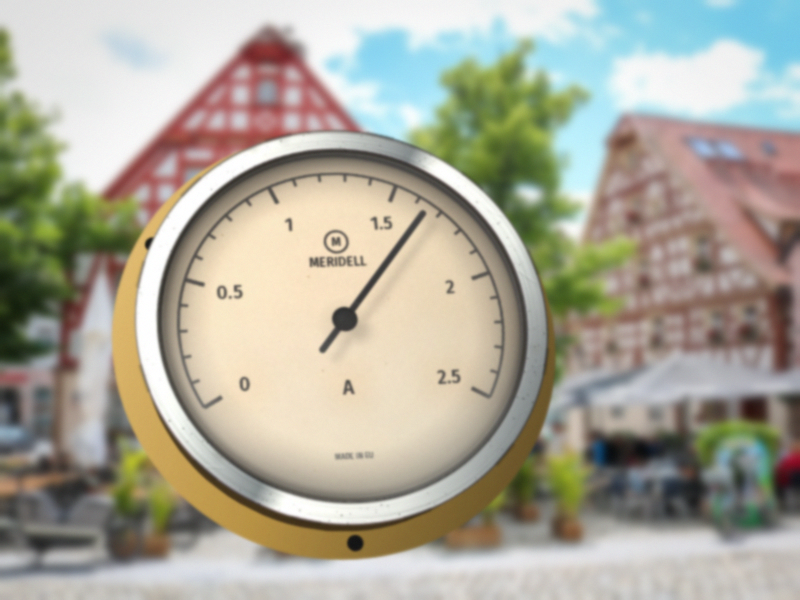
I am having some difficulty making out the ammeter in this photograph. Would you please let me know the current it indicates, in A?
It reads 1.65 A
